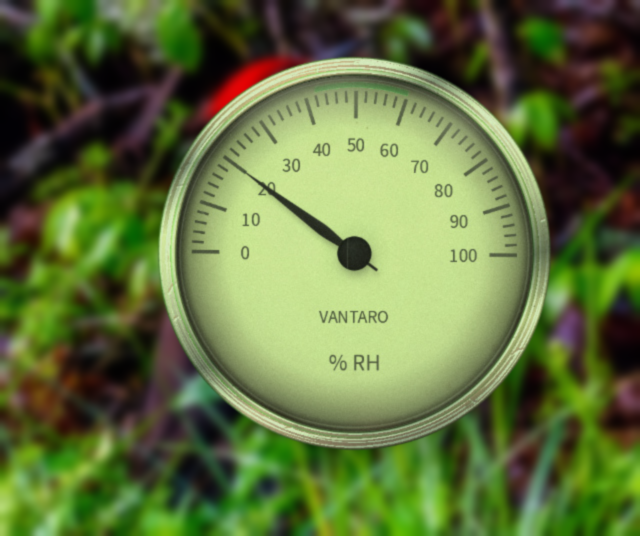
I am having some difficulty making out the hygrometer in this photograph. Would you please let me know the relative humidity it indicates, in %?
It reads 20 %
